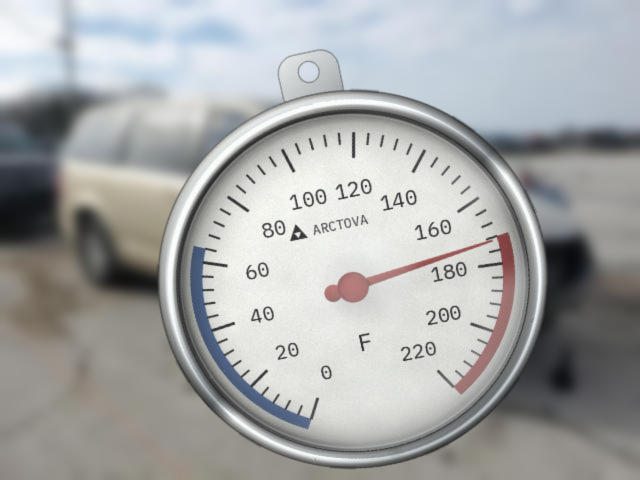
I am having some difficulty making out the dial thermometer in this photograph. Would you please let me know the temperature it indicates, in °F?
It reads 172 °F
